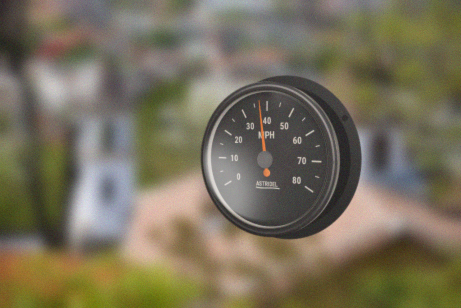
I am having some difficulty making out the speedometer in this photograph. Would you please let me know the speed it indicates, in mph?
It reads 37.5 mph
